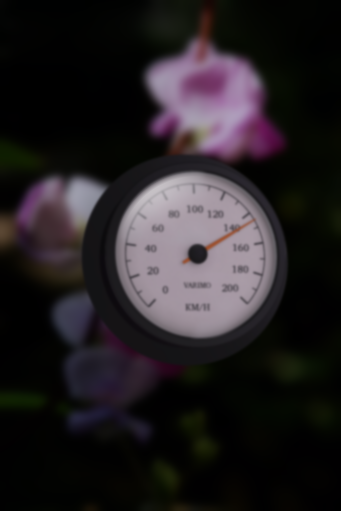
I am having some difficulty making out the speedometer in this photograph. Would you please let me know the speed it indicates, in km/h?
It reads 145 km/h
